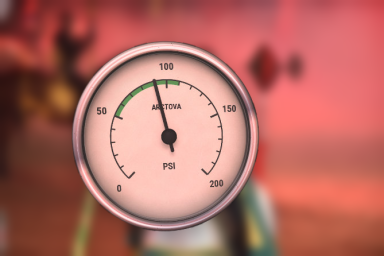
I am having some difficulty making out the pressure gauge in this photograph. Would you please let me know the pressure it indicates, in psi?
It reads 90 psi
